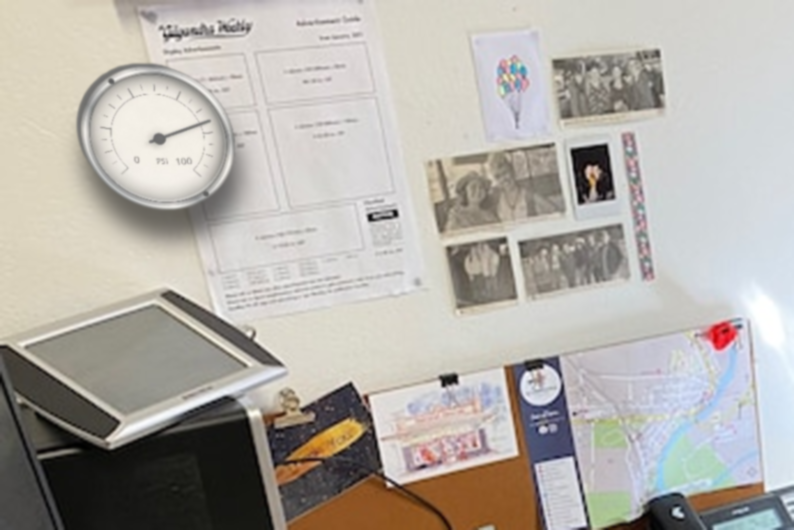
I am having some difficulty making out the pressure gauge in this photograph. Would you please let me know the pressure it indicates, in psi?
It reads 75 psi
